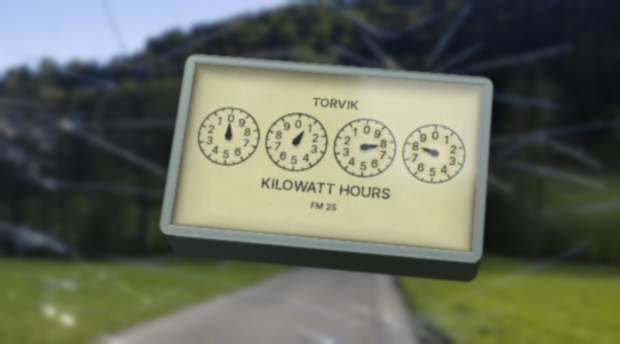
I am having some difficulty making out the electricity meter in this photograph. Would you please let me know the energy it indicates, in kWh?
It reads 78 kWh
